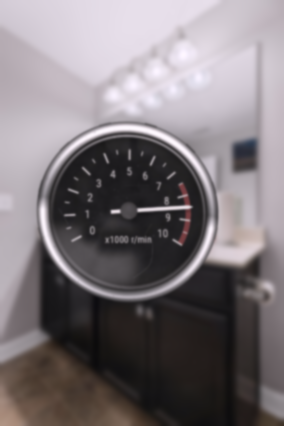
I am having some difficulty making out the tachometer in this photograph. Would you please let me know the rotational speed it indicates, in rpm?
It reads 8500 rpm
